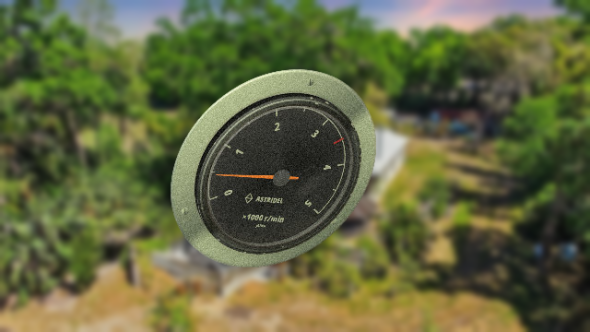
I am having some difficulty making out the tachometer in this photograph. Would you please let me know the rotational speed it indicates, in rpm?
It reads 500 rpm
